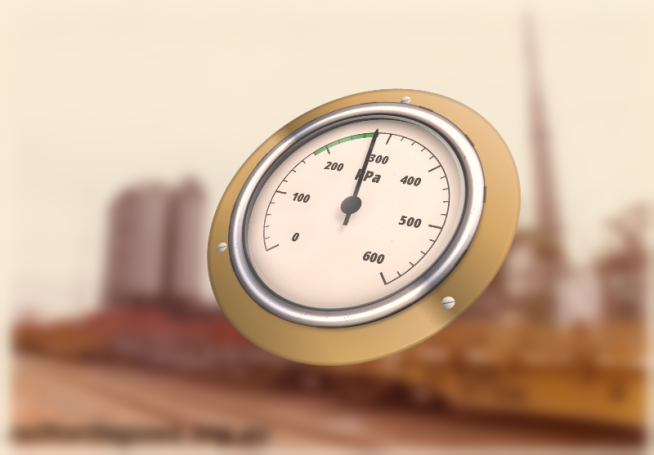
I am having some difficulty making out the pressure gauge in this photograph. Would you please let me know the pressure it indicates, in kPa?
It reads 280 kPa
